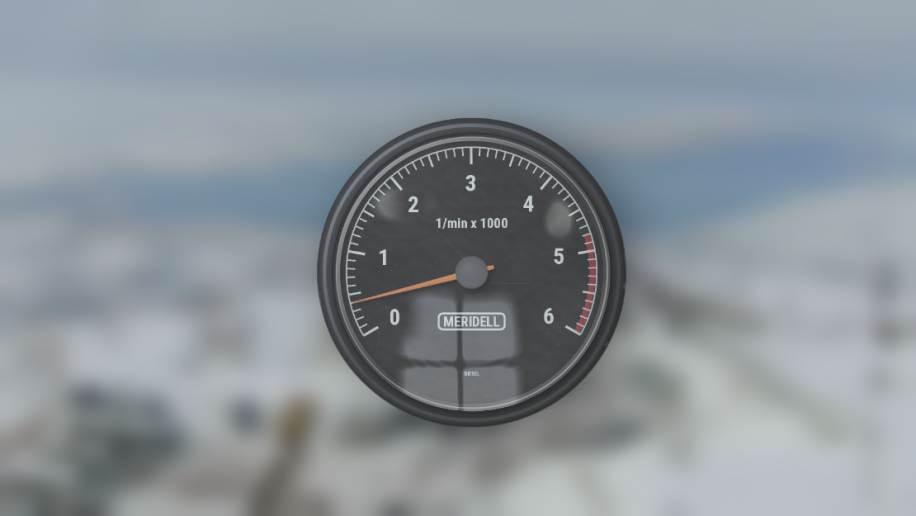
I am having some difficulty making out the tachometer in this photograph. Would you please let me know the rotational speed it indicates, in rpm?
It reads 400 rpm
